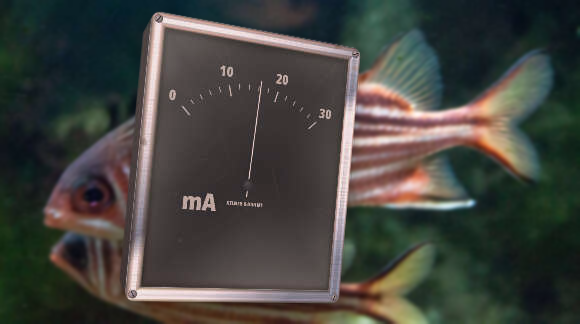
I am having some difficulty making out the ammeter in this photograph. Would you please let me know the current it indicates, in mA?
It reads 16 mA
